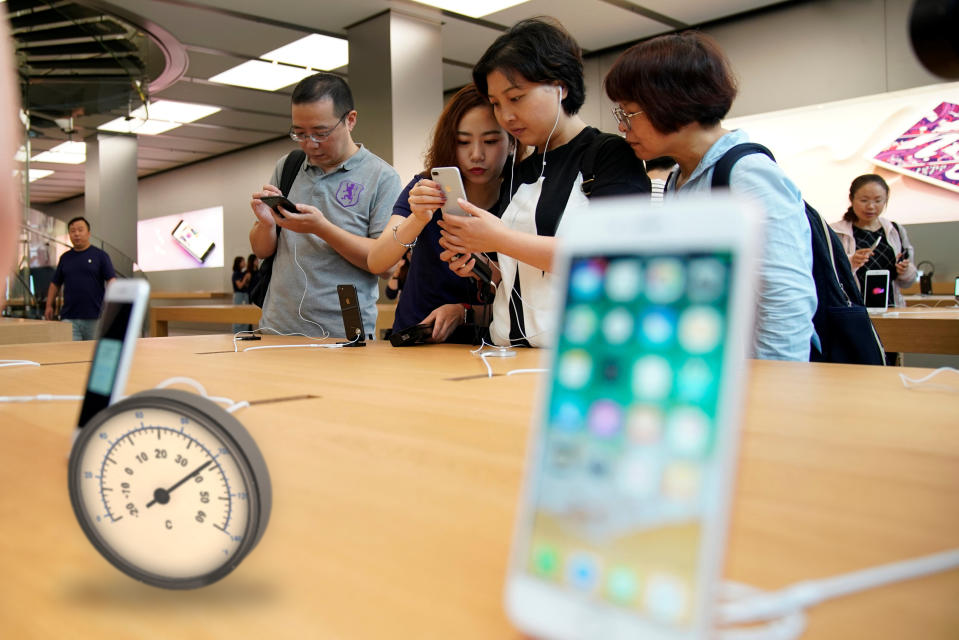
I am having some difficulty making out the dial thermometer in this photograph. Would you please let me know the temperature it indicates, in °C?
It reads 38 °C
